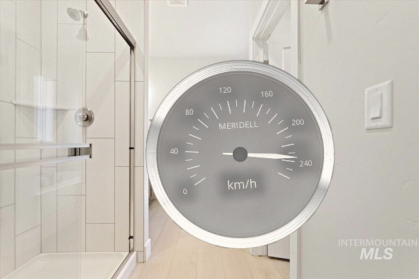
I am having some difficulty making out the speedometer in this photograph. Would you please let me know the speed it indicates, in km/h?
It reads 235 km/h
